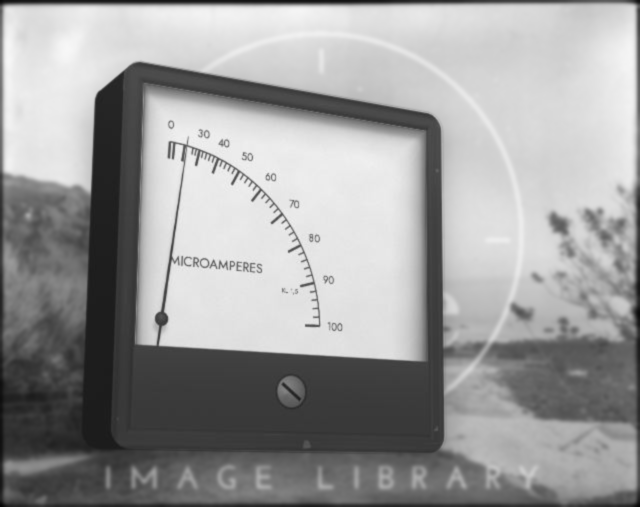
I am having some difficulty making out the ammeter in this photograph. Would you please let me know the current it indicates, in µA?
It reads 20 µA
